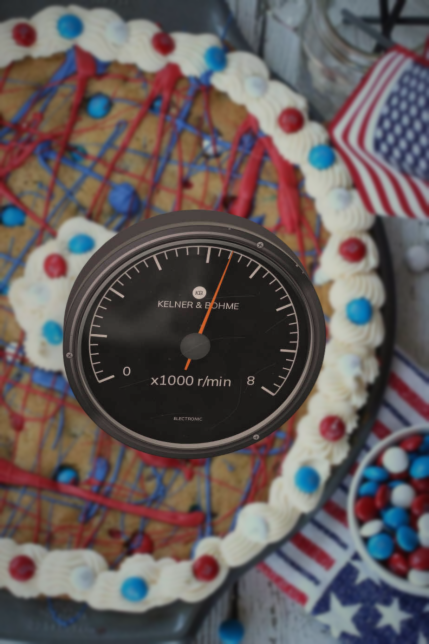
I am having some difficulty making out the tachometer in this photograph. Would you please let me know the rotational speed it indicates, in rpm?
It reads 4400 rpm
